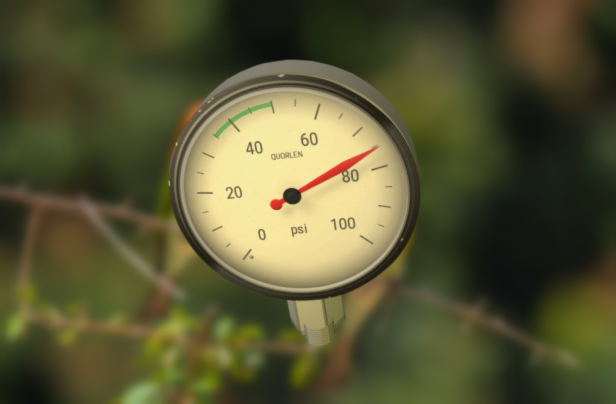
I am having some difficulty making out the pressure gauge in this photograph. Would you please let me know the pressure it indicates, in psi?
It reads 75 psi
